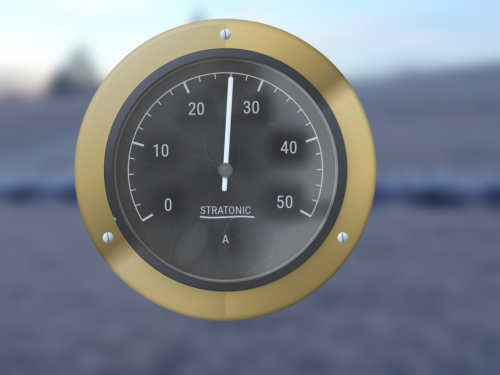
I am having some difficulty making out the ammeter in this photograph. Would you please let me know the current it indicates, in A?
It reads 26 A
